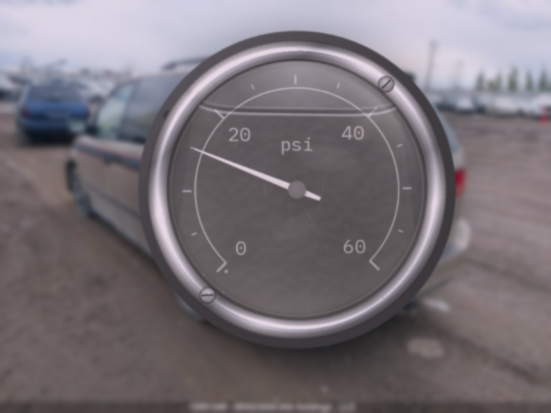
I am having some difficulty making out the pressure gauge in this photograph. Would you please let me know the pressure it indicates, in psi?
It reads 15 psi
